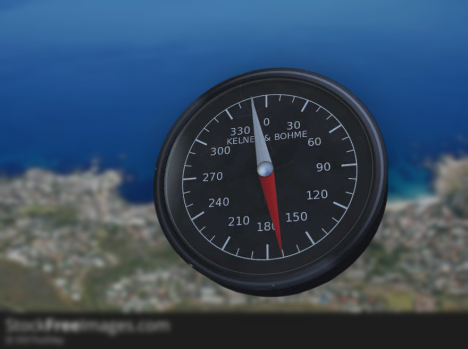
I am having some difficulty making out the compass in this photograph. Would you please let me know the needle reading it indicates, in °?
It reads 170 °
